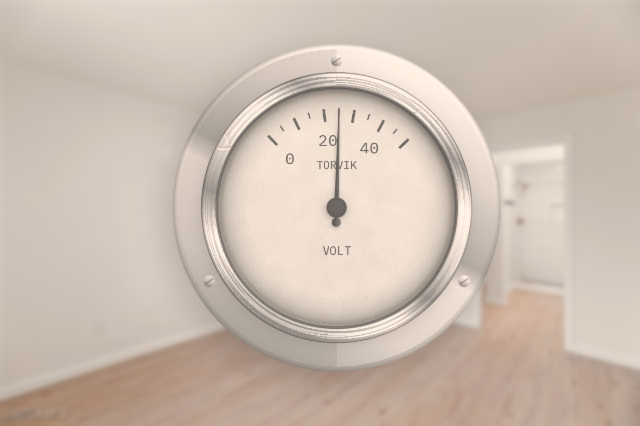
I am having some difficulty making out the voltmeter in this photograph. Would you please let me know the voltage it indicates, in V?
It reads 25 V
